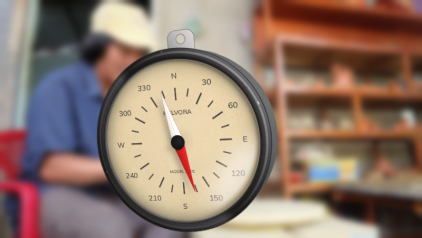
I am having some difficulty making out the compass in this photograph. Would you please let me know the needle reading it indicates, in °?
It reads 165 °
